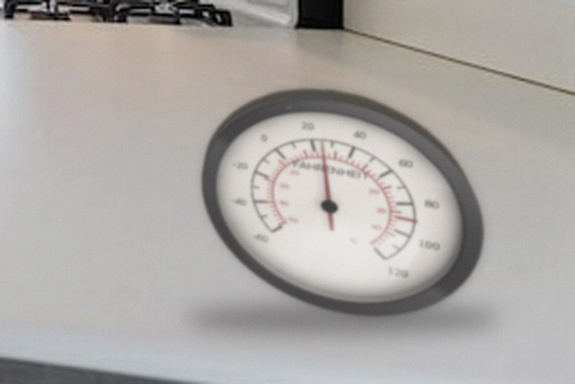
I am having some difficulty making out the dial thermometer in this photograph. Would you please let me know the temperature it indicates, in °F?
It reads 25 °F
